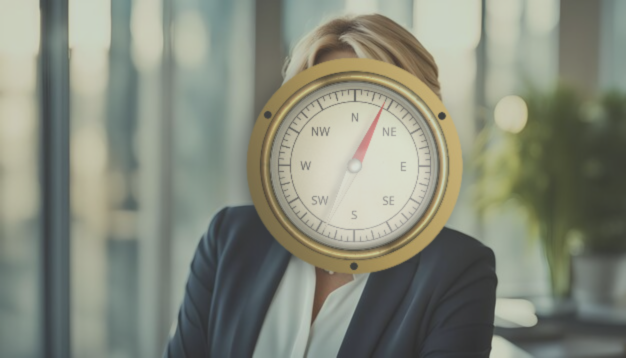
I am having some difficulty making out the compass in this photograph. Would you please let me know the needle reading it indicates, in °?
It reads 25 °
